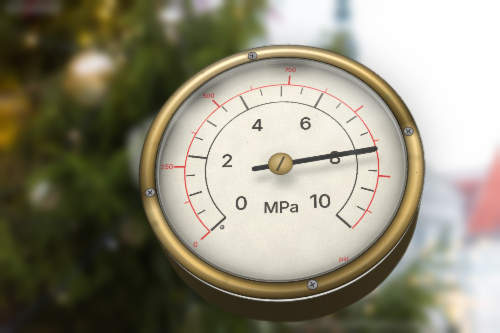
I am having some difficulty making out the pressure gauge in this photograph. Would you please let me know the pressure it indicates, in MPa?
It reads 8 MPa
